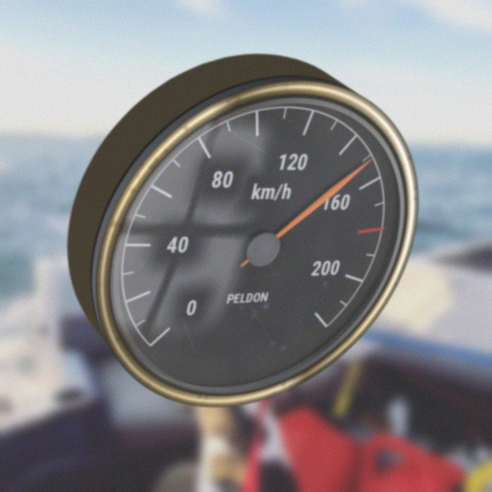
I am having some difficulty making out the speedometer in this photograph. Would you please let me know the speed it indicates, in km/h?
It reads 150 km/h
